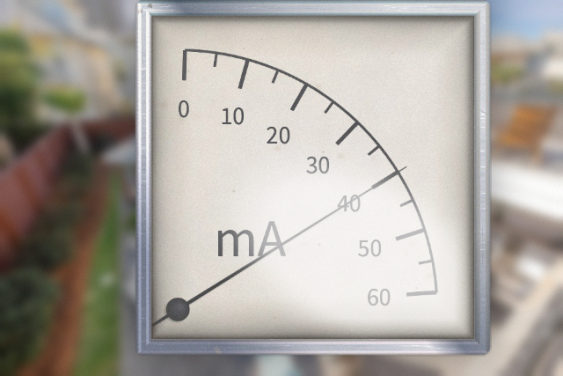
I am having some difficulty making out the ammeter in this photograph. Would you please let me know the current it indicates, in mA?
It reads 40 mA
